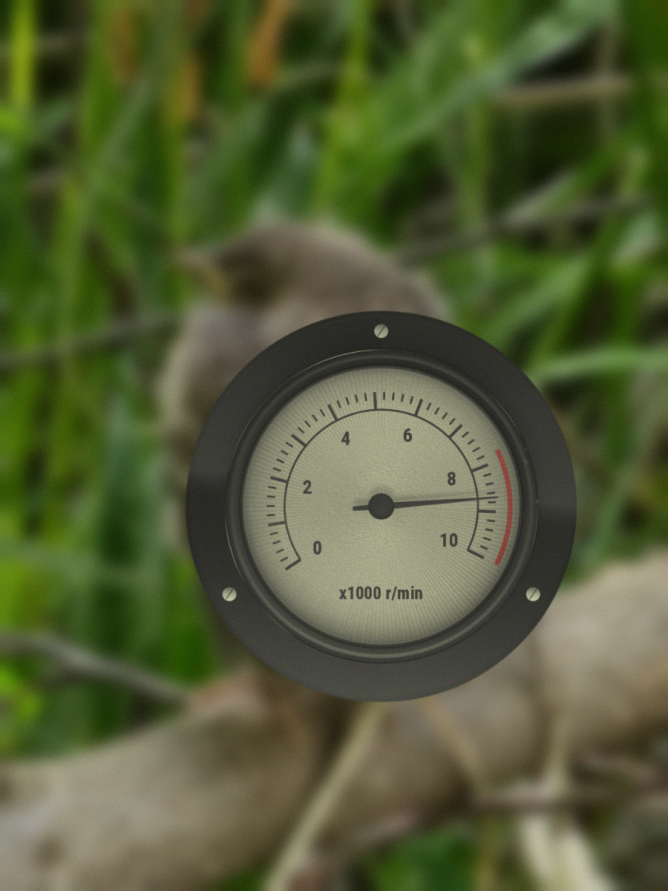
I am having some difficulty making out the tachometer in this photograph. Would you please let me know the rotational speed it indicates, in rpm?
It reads 8700 rpm
